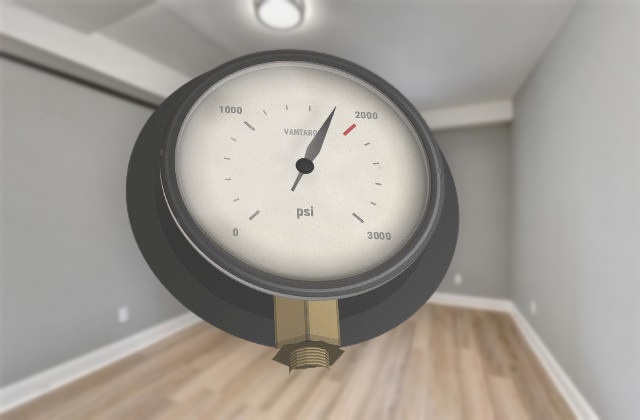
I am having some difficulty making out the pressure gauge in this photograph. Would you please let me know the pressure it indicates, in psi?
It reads 1800 psi
